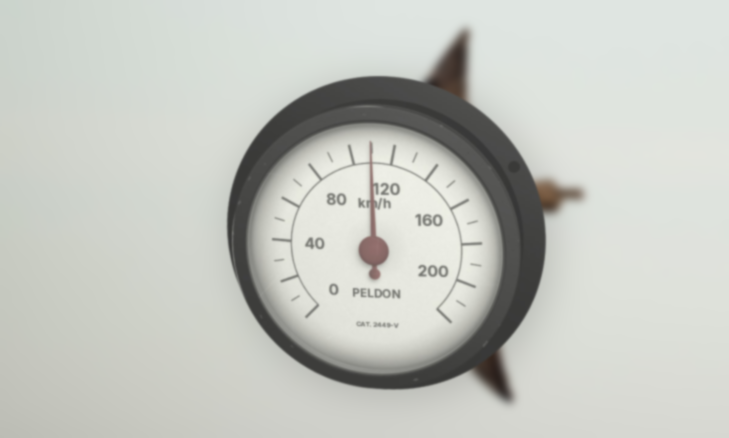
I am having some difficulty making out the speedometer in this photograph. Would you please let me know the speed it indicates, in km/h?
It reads 110 km/h
